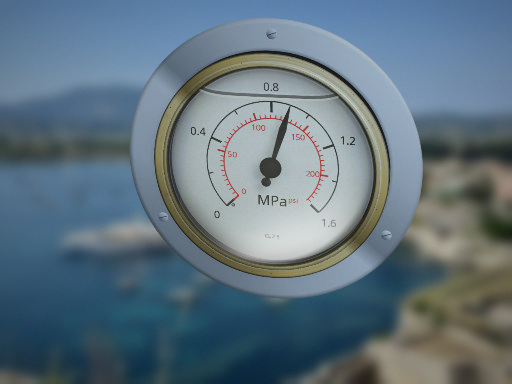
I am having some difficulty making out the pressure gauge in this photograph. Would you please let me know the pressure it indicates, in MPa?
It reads 0.9 MPa
